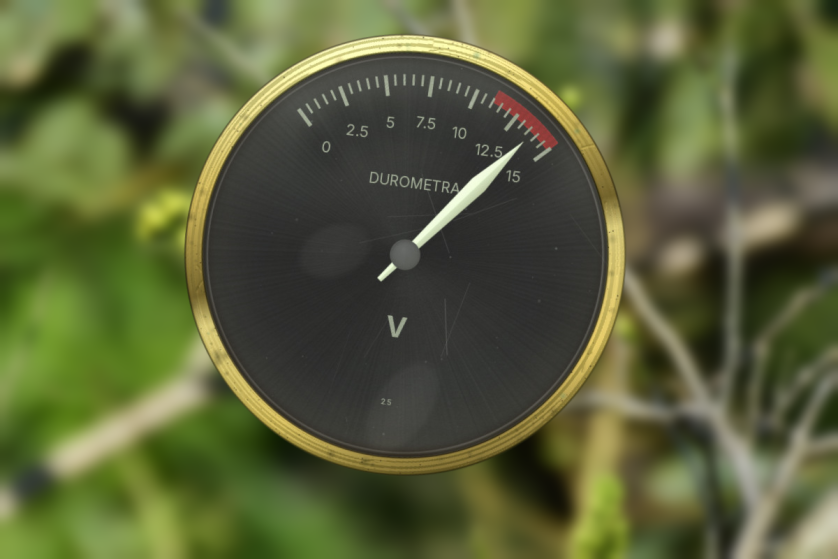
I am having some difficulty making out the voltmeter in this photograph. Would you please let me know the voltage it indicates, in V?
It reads 13.75 V
